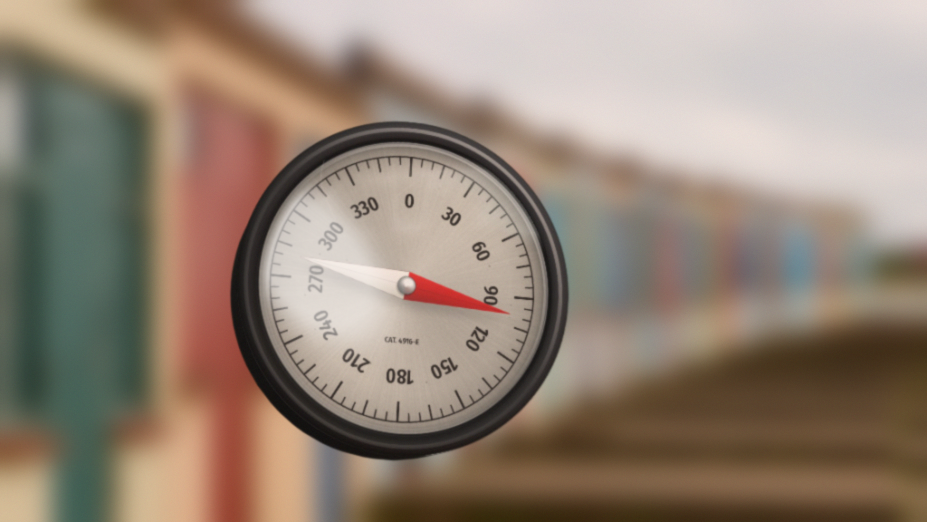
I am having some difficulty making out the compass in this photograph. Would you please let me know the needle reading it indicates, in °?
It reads 100 °
